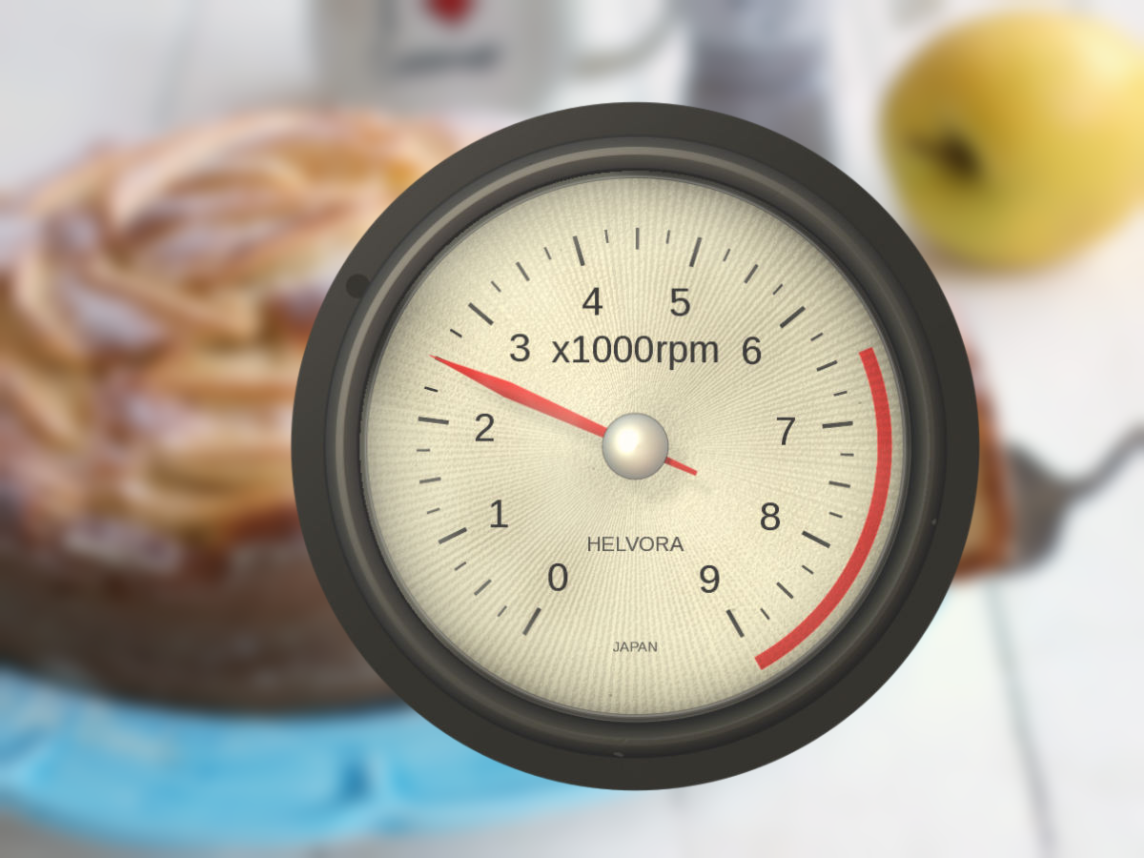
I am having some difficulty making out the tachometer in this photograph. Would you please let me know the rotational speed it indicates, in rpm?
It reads 2500 rpm
